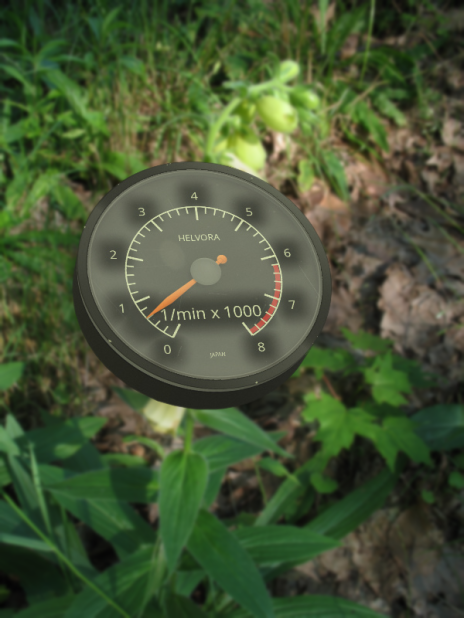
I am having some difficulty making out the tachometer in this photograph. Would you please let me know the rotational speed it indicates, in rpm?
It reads 600 rpm
